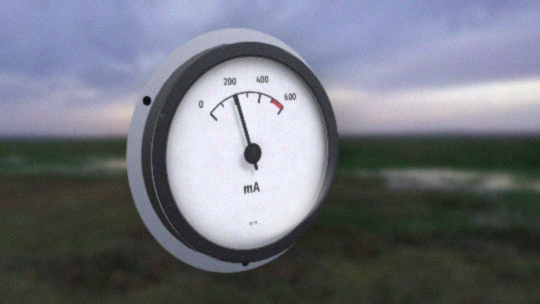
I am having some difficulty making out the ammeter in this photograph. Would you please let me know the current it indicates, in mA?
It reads 200 mA
